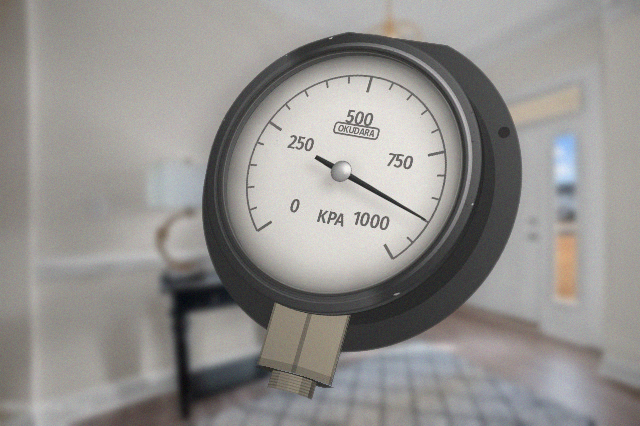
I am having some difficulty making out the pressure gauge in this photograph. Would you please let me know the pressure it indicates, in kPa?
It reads 900 kPa
